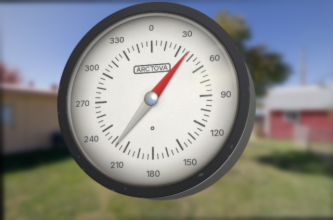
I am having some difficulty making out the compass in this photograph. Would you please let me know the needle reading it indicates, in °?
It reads 40 °
